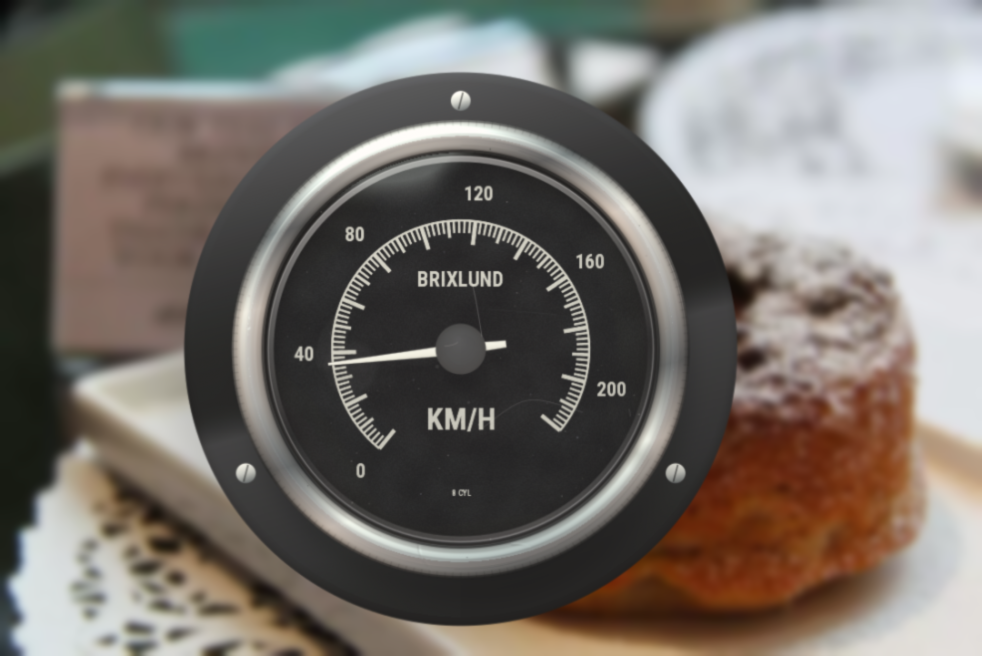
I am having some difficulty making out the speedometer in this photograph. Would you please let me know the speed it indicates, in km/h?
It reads 36 km/h
